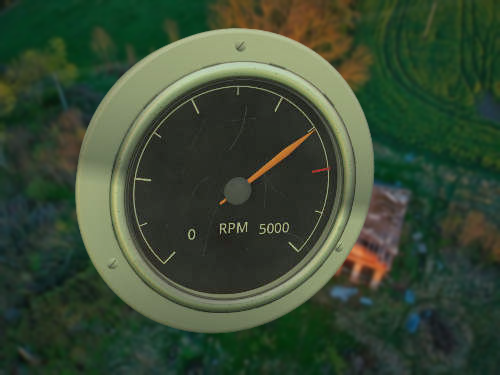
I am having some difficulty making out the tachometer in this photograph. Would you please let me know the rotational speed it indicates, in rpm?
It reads 3500 rpm
